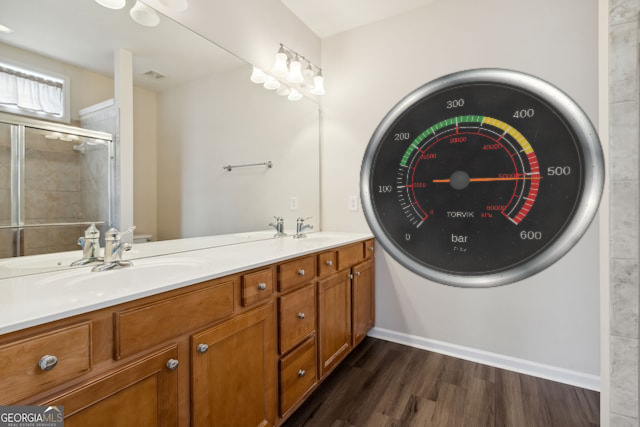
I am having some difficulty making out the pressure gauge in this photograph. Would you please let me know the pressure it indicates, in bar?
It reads 510 bar
